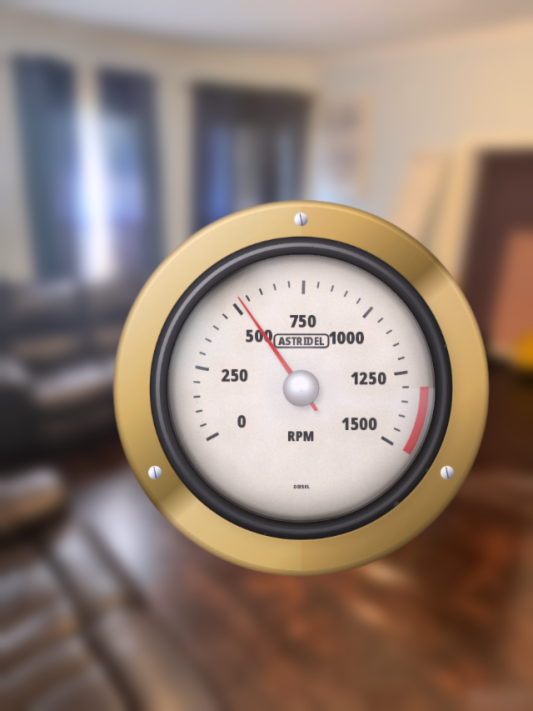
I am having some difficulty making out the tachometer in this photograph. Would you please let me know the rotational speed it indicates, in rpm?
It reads 525 rpm
